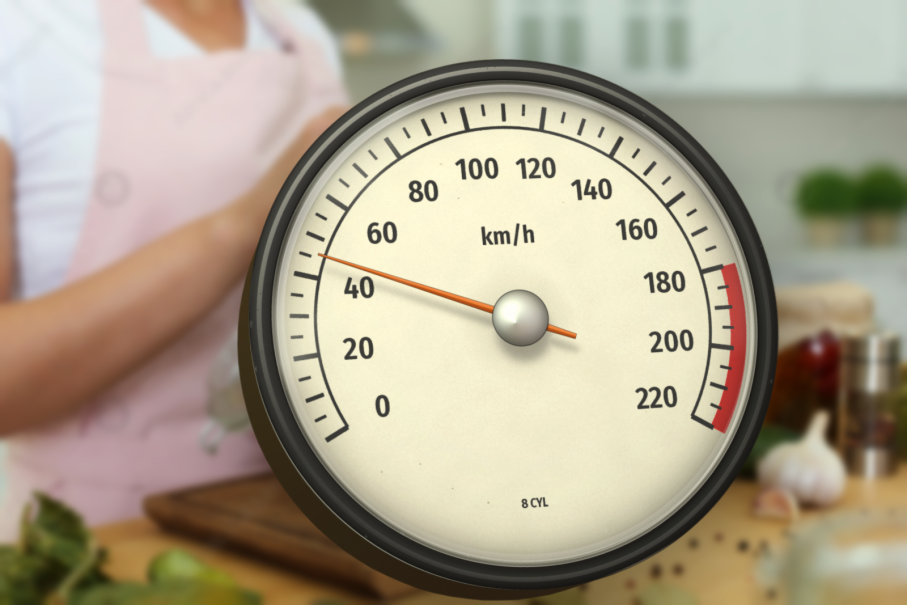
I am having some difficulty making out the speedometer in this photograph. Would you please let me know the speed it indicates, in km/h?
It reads 45 km/h
